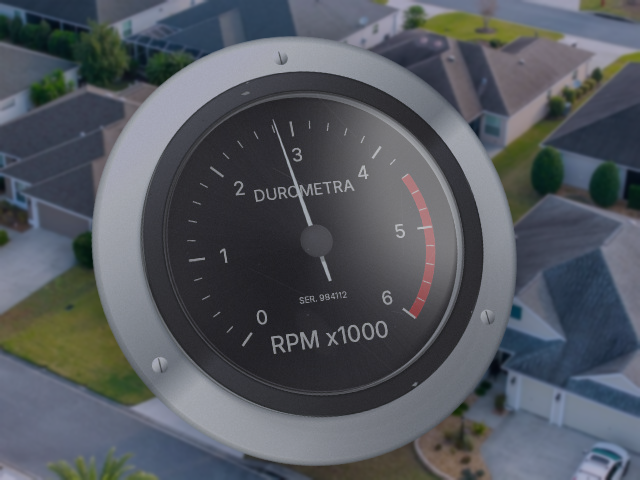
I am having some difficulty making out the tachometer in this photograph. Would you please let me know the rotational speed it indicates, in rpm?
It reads 2800 rpm
